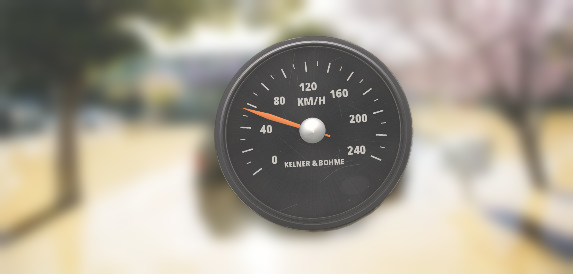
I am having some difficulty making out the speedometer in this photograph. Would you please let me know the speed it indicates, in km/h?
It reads 55 km/h
